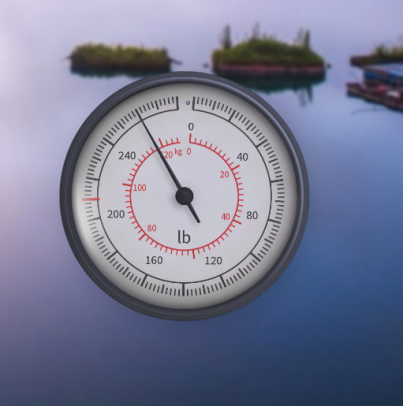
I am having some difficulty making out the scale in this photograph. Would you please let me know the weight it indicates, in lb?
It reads 260 lb
